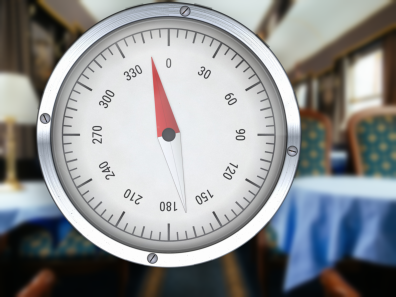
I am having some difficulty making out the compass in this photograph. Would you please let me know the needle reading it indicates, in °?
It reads 347.5 °
